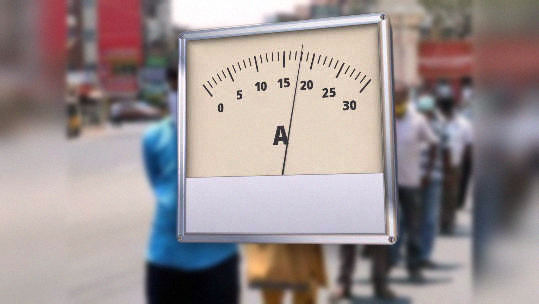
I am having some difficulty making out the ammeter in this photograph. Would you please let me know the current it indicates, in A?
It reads 18 A
